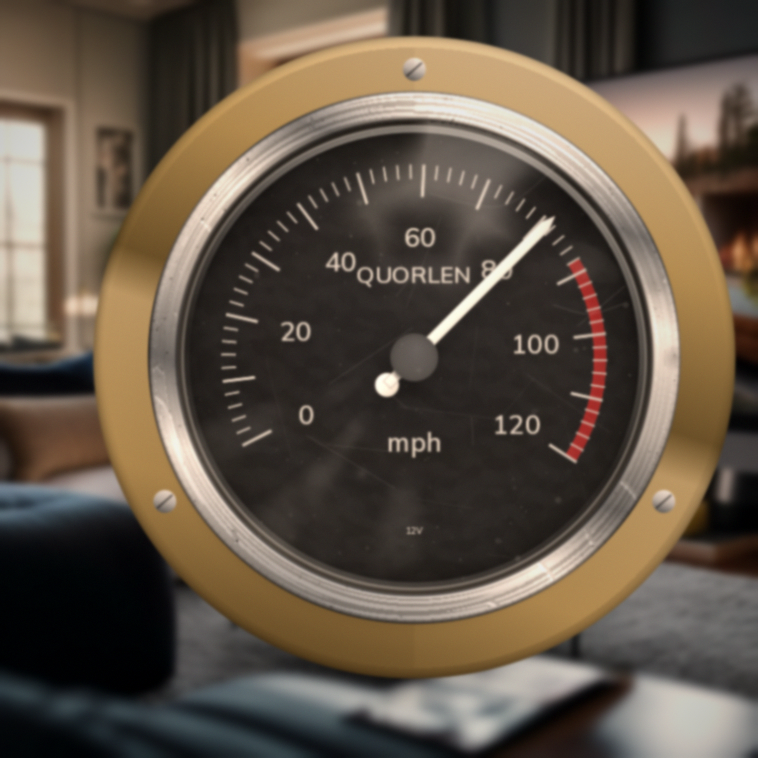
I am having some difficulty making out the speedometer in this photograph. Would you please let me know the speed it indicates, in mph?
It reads 81 mph
